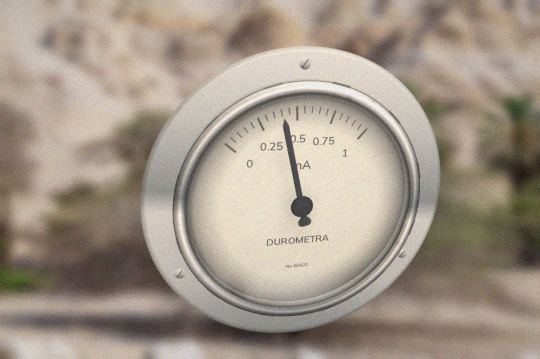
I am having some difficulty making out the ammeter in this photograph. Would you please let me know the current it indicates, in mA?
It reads 0.4 mA
